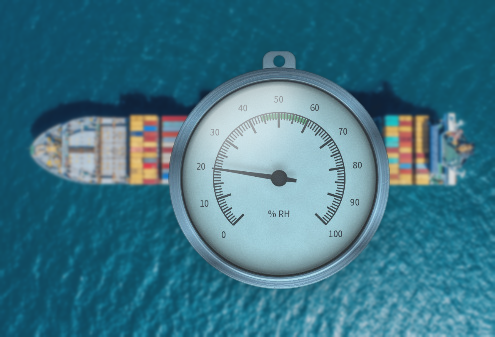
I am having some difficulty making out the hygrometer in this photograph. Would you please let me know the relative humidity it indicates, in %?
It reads 20 %
